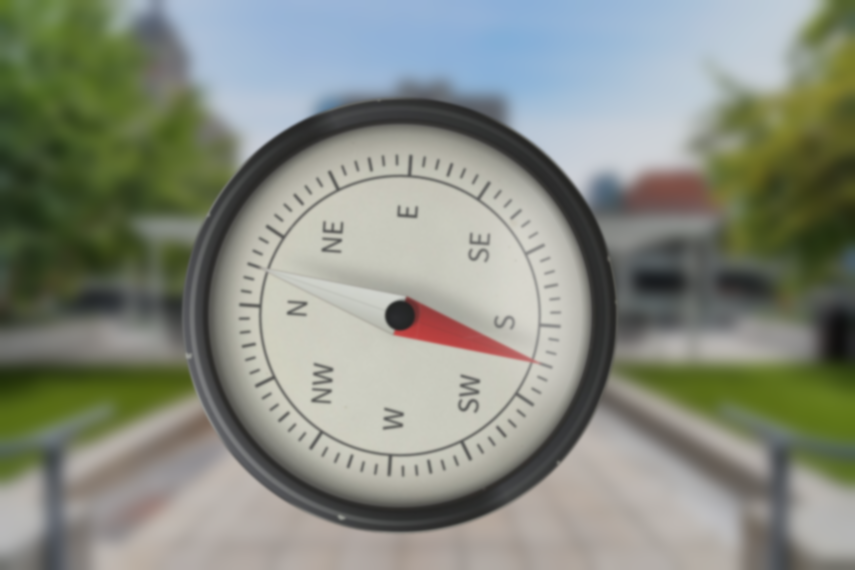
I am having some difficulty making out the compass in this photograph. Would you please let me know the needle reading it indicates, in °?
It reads 195 °
